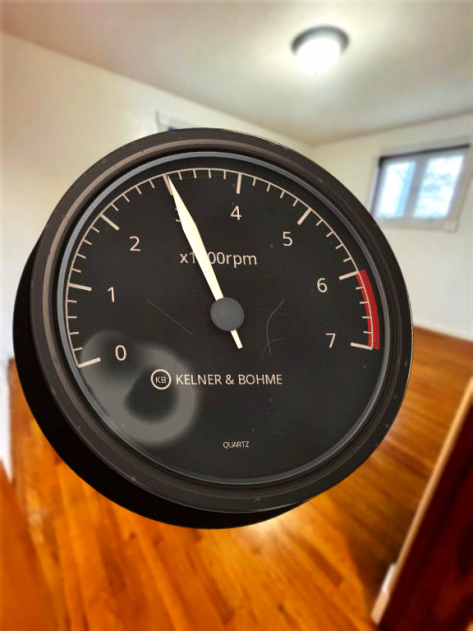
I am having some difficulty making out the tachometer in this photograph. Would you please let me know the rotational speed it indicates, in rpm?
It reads 3000 rpm
